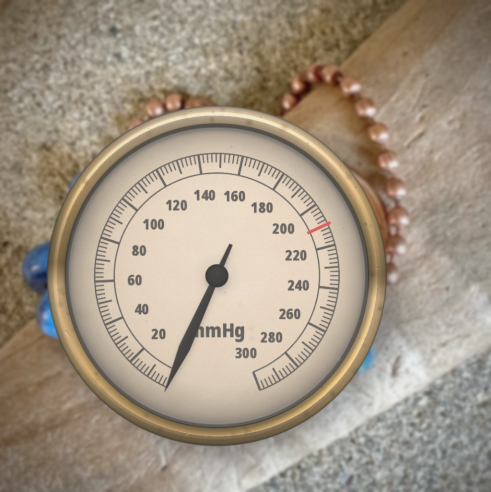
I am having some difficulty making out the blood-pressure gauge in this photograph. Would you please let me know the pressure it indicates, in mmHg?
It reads 0 mmHg
